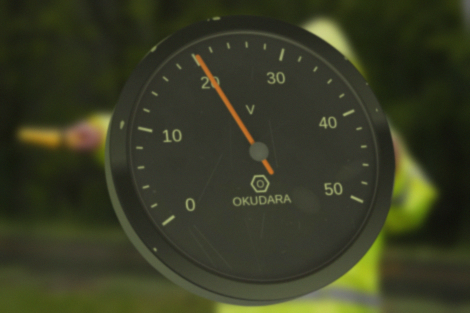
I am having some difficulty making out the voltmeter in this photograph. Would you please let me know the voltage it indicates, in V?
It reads 20 V
